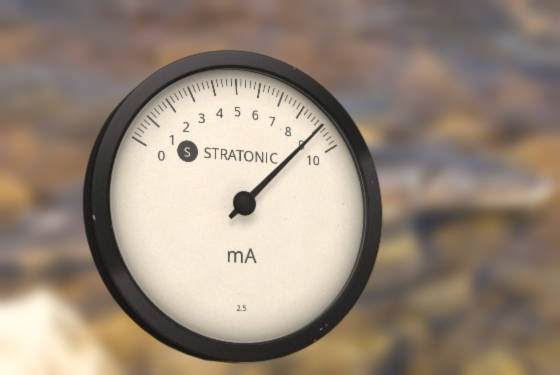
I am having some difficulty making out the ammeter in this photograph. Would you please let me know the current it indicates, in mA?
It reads 9 mA
